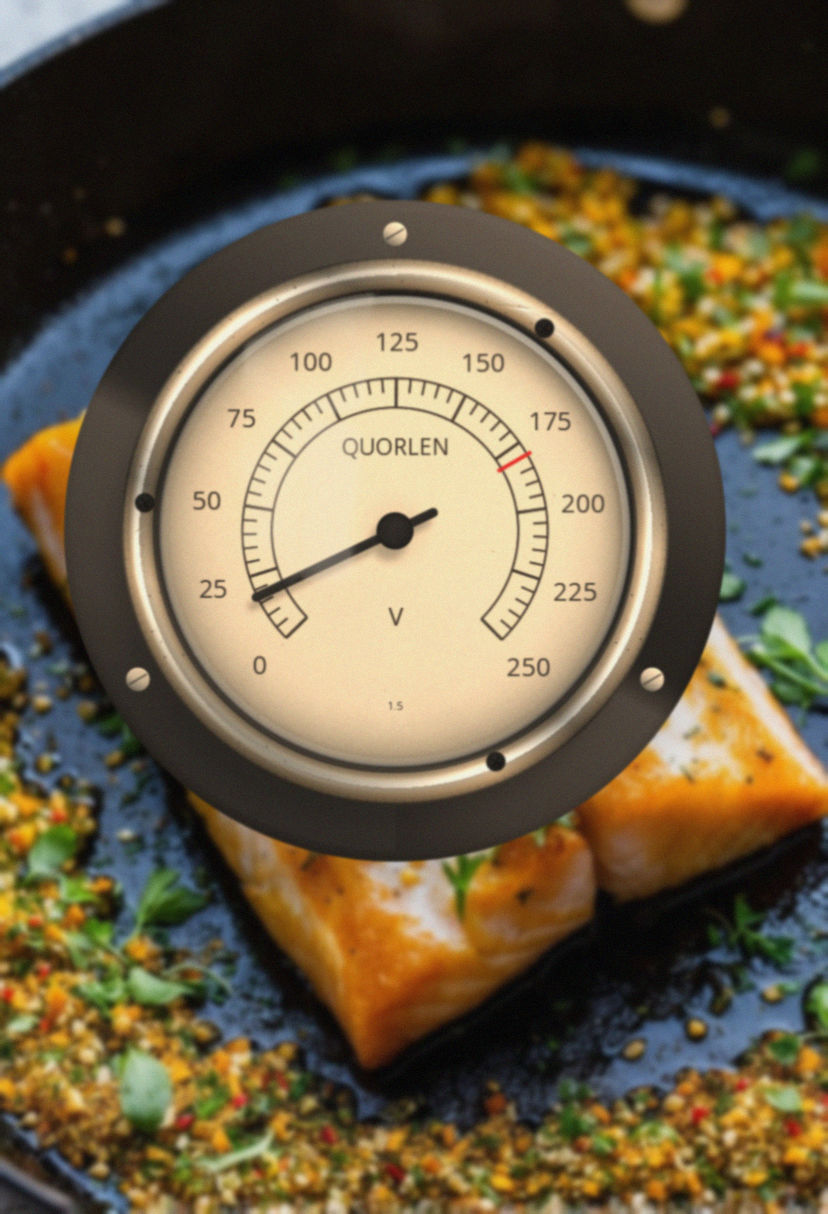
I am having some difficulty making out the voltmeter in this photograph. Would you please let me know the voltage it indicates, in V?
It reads 17.5 V
